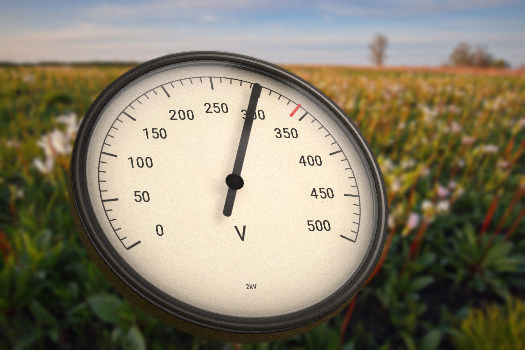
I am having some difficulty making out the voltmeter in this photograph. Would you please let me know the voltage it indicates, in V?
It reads 295 V
